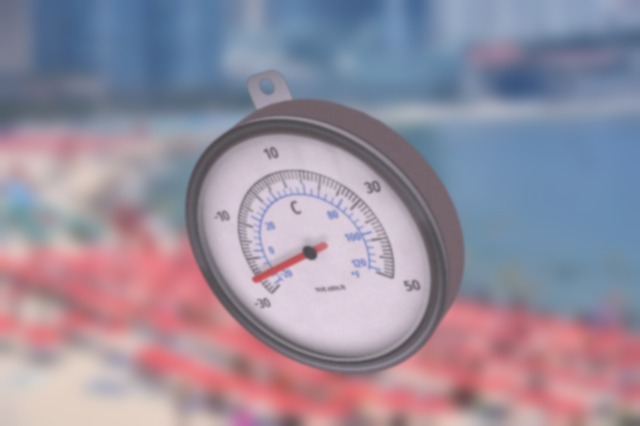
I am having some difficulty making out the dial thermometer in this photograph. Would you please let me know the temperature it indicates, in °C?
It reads -25 °C
